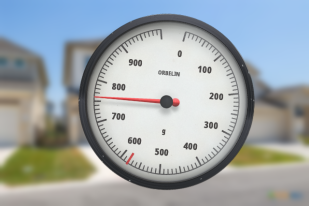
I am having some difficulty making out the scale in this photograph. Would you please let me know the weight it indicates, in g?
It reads 760 g
